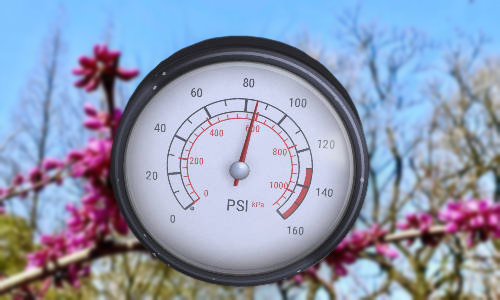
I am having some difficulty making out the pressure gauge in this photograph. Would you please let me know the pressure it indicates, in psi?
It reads 85 psi
